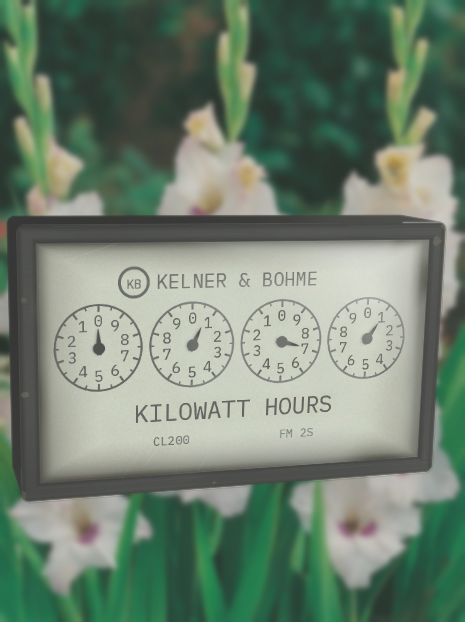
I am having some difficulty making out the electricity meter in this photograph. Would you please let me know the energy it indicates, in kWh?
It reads 71 kWh
